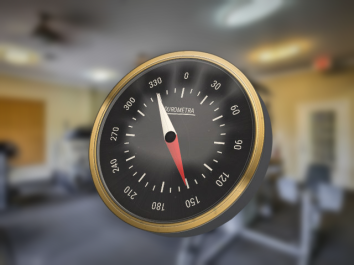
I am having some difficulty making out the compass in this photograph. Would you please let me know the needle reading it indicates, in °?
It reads 150 °
